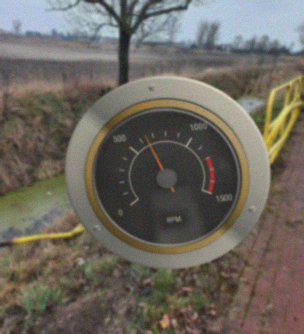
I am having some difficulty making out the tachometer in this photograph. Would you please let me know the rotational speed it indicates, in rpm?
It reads 650 rpm
